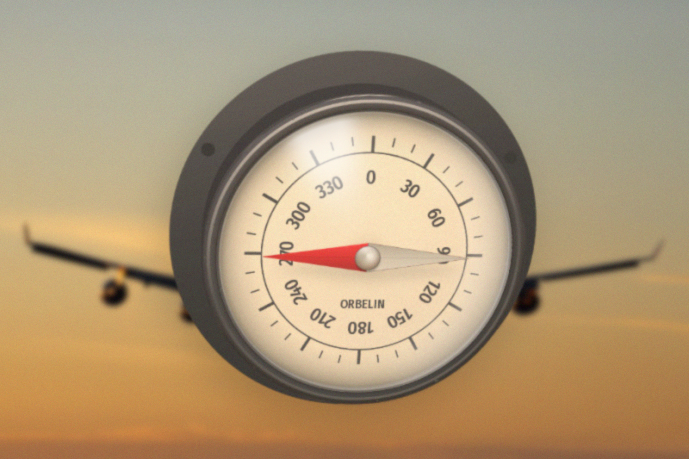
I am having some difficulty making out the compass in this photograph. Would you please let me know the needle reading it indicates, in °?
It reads 270 °
